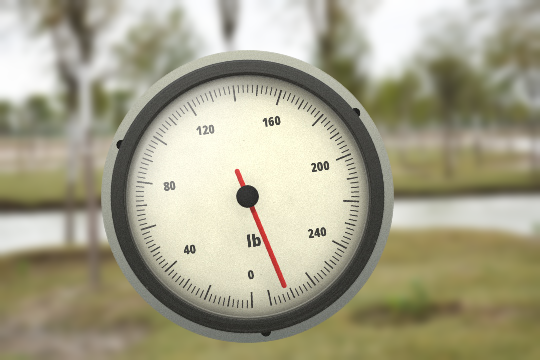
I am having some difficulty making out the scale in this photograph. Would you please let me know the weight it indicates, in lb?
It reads 272 lb
